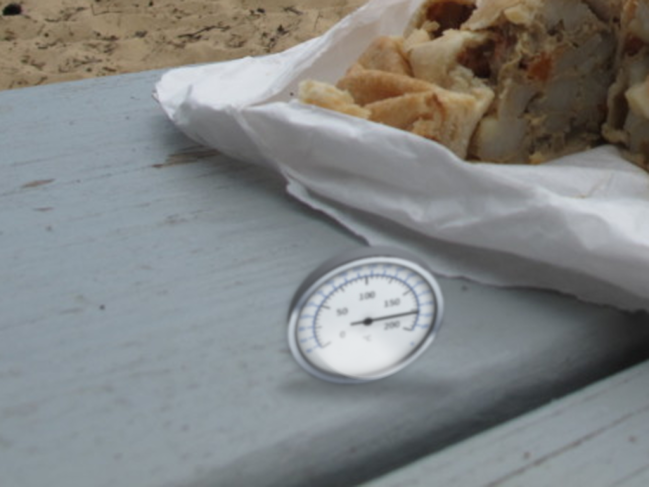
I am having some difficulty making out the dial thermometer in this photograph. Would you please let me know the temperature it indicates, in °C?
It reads 175 °C
